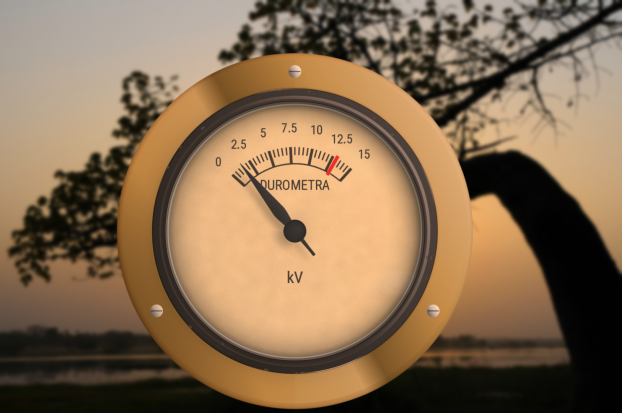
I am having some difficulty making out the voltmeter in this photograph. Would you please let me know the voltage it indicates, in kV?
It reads 1.5 kV
